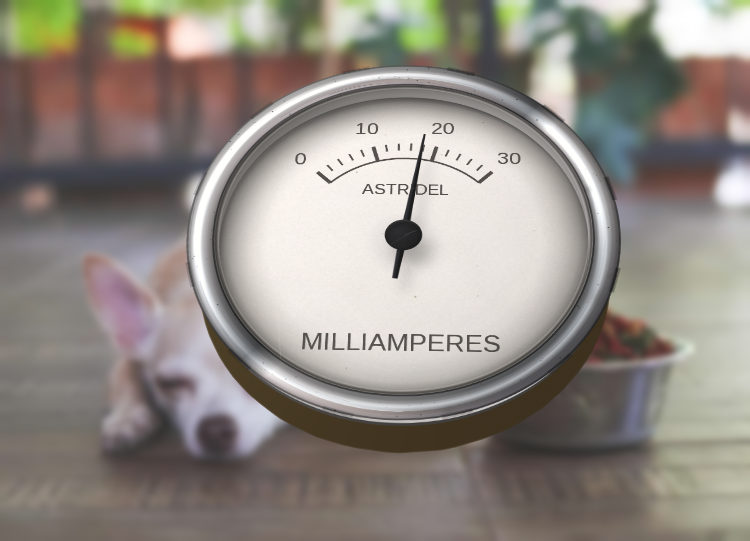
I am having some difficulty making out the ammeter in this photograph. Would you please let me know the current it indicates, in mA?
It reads 18 mA
